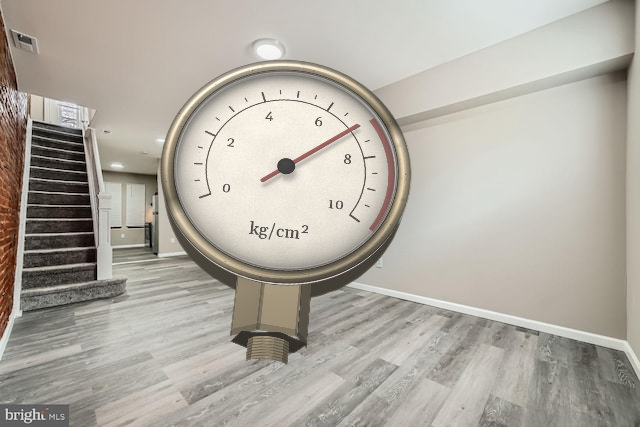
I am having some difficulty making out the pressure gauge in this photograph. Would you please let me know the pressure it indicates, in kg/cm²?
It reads 7 kg/cm²
